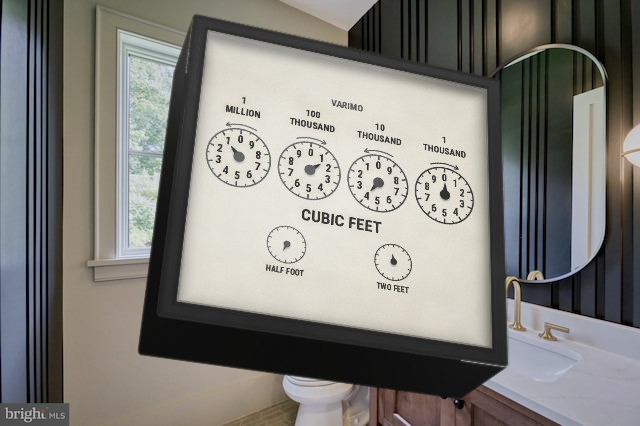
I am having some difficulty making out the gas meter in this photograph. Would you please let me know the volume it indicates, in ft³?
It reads 114000 ft³
